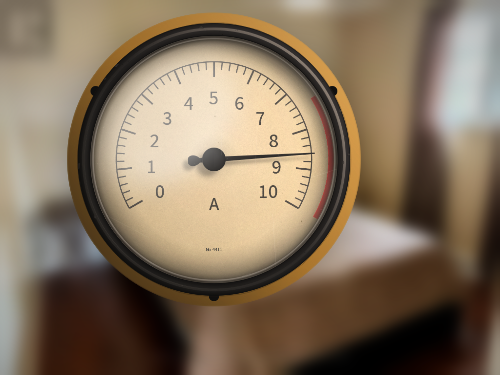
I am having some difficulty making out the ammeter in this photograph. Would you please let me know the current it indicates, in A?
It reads 8.6 A
